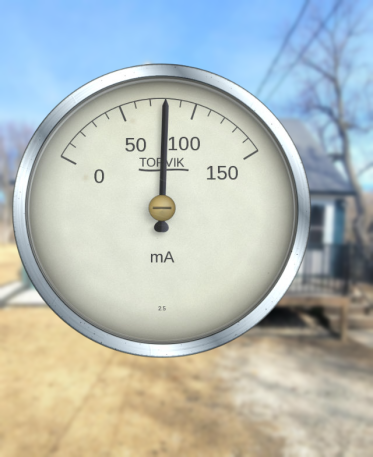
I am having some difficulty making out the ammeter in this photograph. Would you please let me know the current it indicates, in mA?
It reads 80 mA
